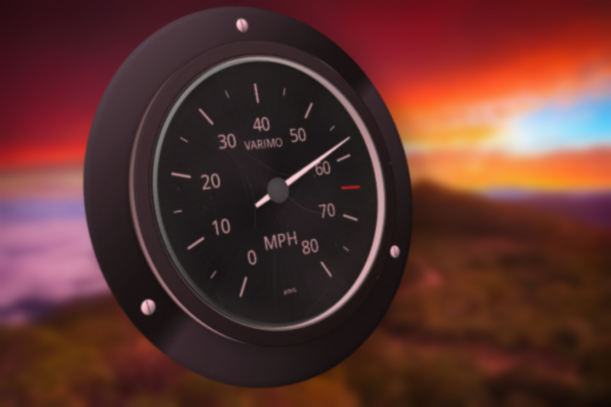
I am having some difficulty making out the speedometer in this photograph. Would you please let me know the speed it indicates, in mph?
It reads 57.5 mph
